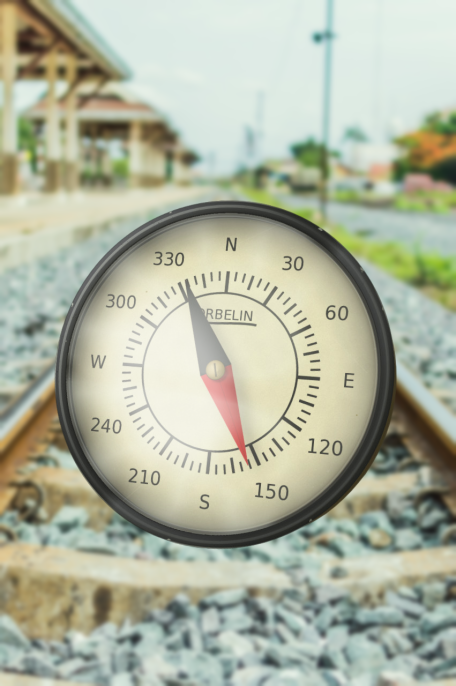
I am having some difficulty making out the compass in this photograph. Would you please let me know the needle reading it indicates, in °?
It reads 155 °
